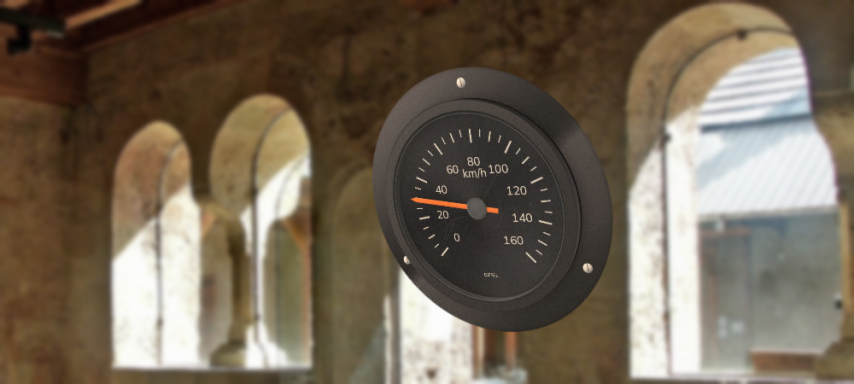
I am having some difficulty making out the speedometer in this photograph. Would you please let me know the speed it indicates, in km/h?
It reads 30 km/h
